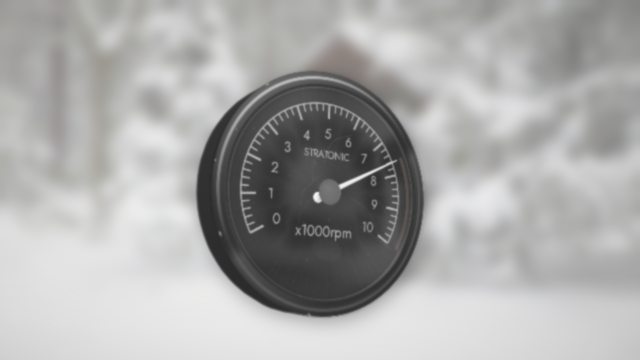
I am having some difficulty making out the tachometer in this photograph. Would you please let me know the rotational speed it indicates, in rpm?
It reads 7600 rpm
